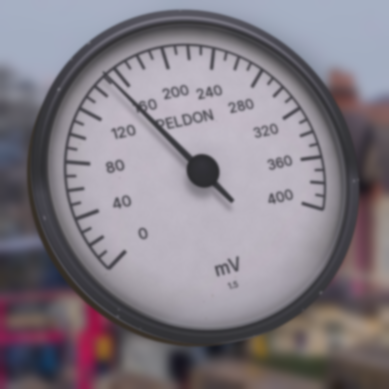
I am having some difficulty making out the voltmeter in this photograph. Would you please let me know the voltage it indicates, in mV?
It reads 150 mV
